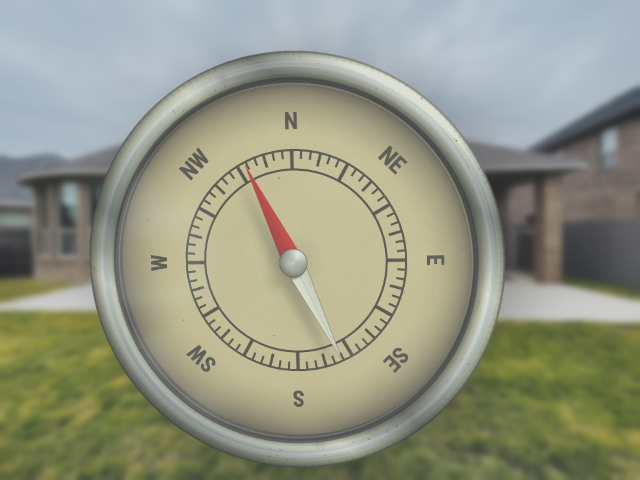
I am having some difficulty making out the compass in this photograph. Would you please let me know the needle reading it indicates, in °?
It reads 335 °
